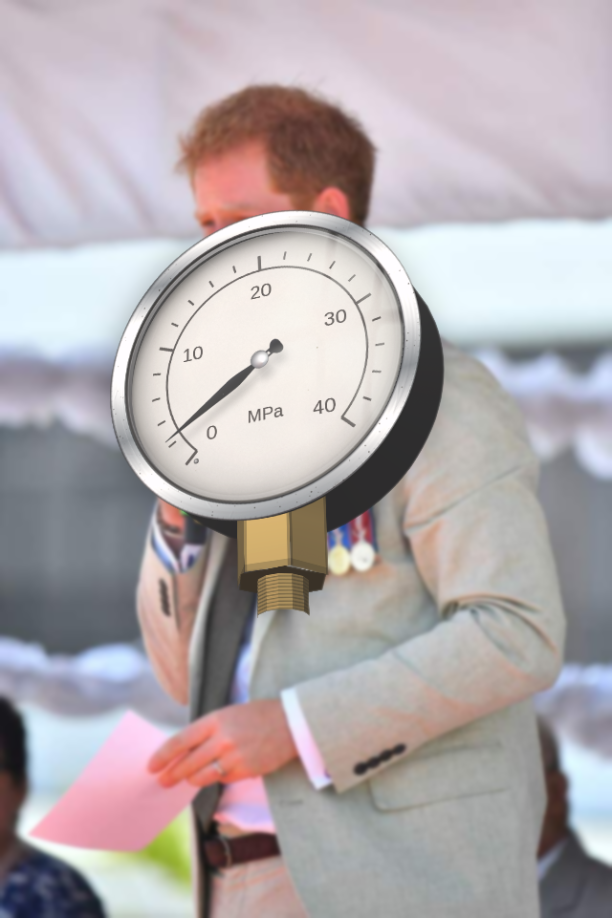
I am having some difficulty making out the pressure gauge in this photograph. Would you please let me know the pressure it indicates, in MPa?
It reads 2 MPa
